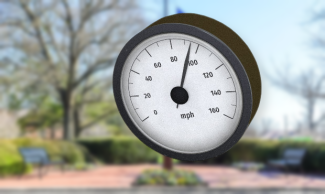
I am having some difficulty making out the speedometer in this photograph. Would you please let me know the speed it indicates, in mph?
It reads 95 mph
